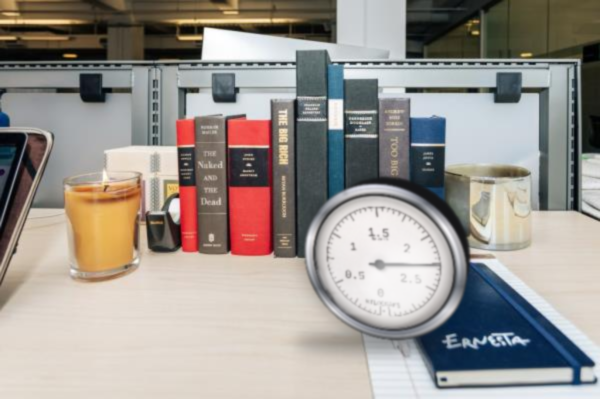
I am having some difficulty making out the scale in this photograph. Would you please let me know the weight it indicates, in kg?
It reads 2.25 kg
